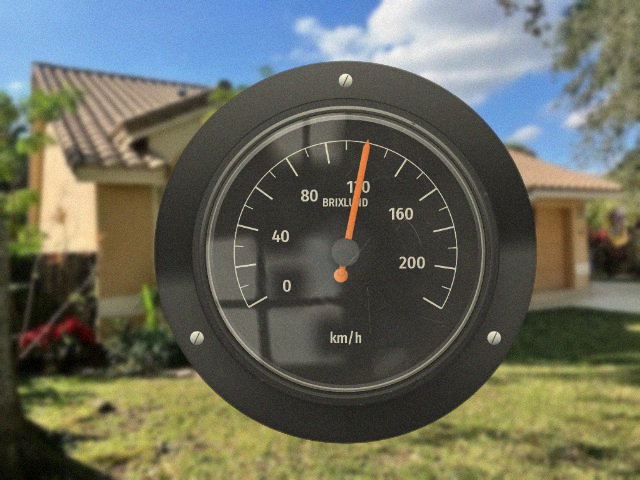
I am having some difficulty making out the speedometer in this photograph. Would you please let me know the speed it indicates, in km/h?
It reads 120 km/h
